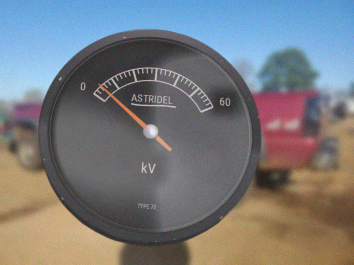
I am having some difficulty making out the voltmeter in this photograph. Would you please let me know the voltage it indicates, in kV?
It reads 4 kV
